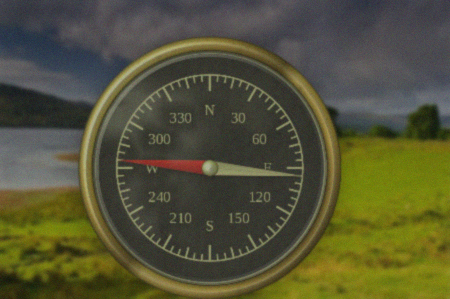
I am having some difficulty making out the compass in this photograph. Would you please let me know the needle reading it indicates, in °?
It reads 275 °
